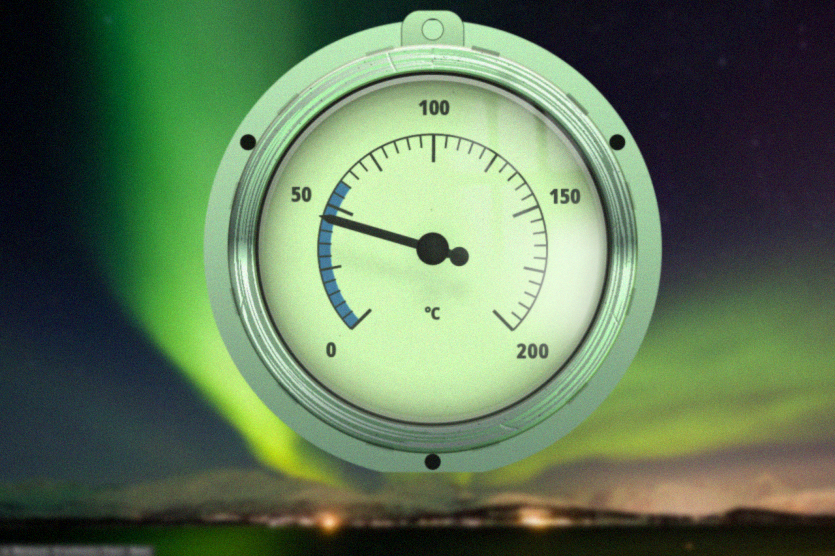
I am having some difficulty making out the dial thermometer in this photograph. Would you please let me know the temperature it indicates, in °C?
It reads 45 °C
